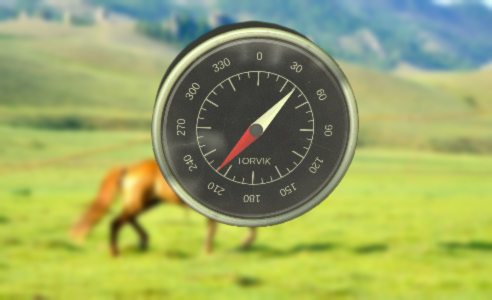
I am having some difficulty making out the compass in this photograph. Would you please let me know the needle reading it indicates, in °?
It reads 220 °
